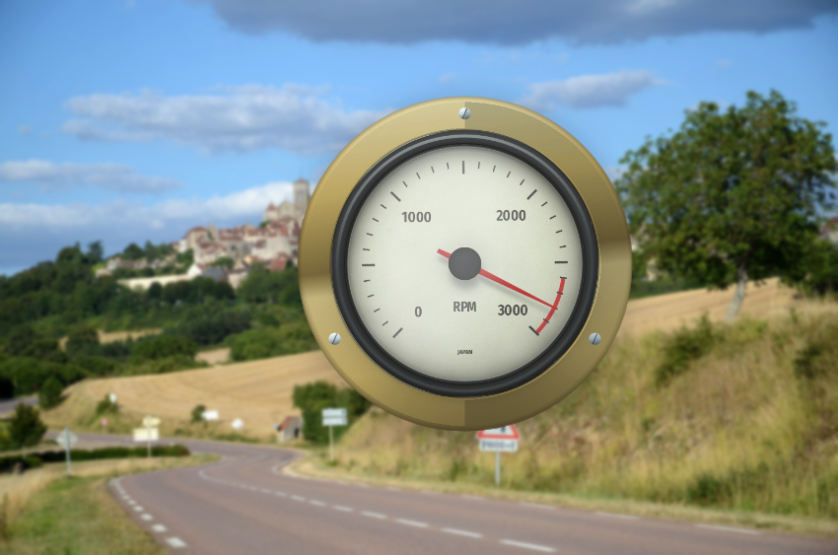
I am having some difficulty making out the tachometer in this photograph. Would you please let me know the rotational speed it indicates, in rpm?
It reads 2800 rpm
